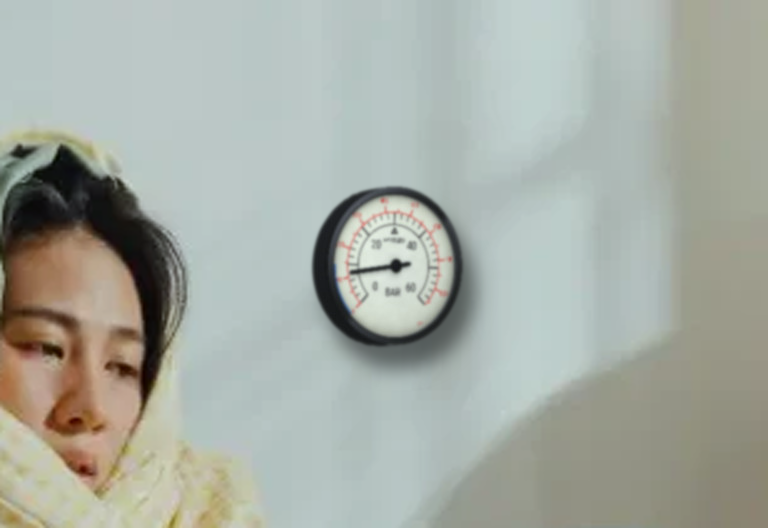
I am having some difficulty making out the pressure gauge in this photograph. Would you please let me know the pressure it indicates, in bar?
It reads 8 bar
